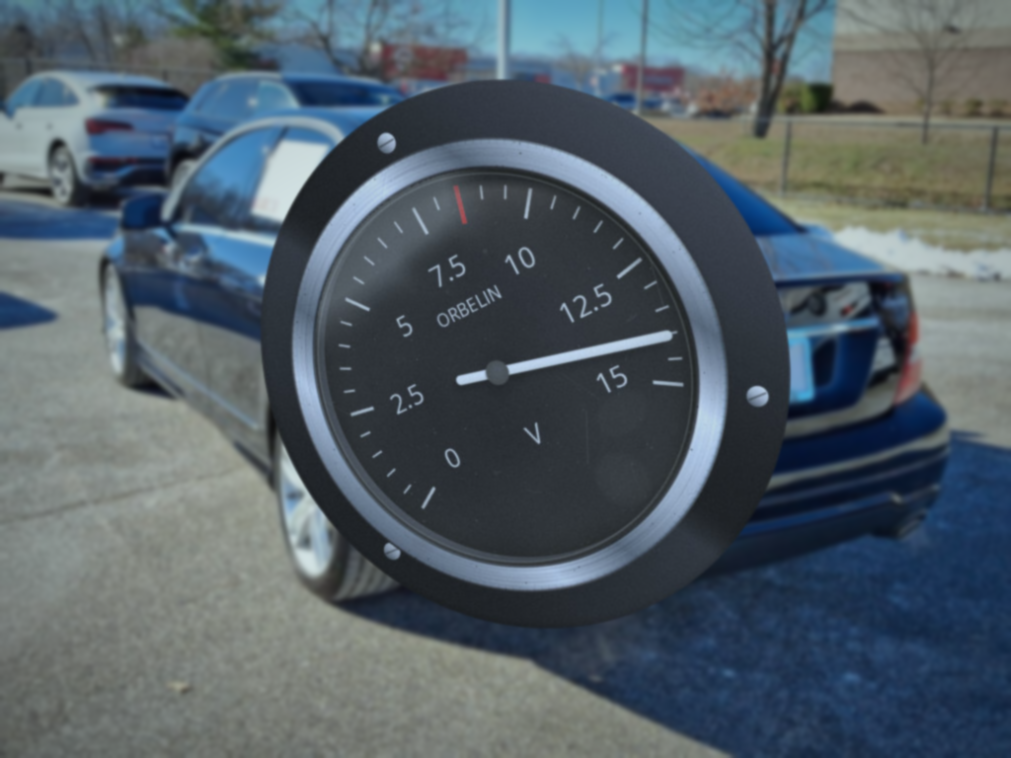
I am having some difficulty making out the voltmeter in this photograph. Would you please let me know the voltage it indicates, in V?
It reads 14 V
